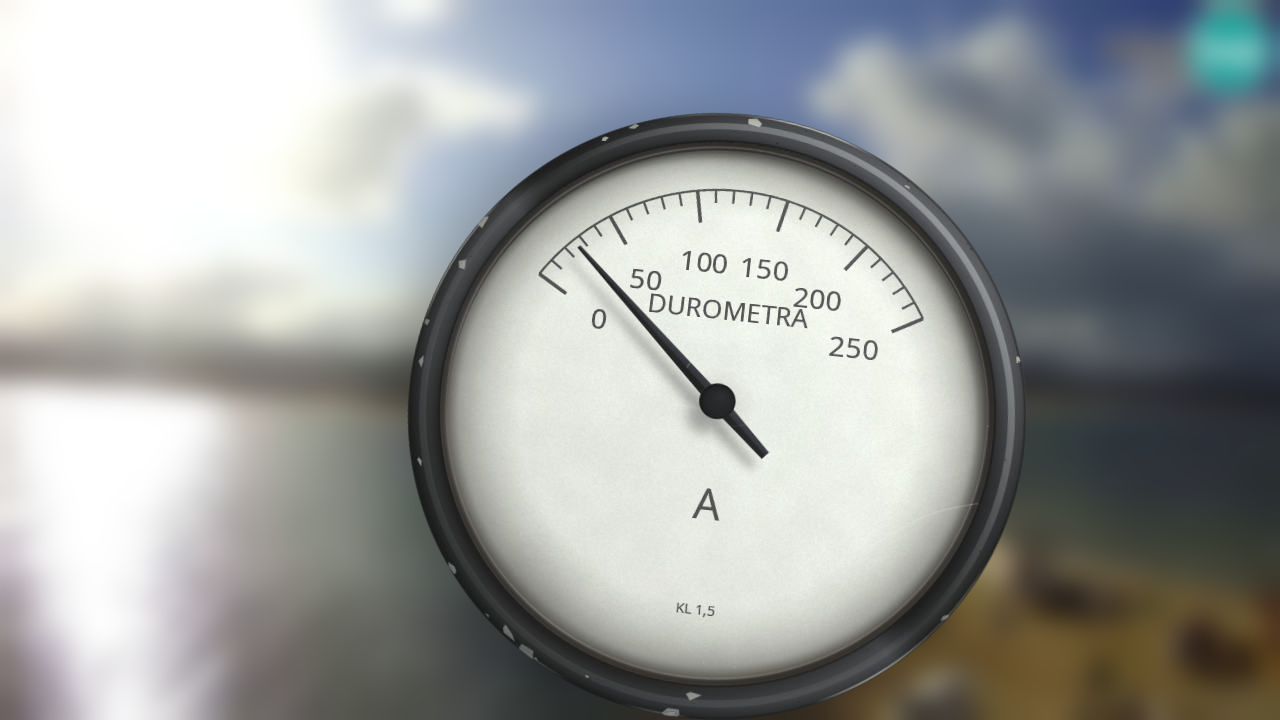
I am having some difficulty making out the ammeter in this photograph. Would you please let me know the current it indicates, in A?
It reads 25 A
